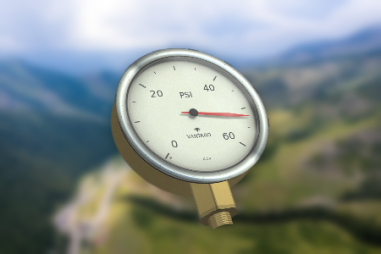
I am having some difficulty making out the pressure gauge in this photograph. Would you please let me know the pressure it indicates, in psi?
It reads 52.5 psi
